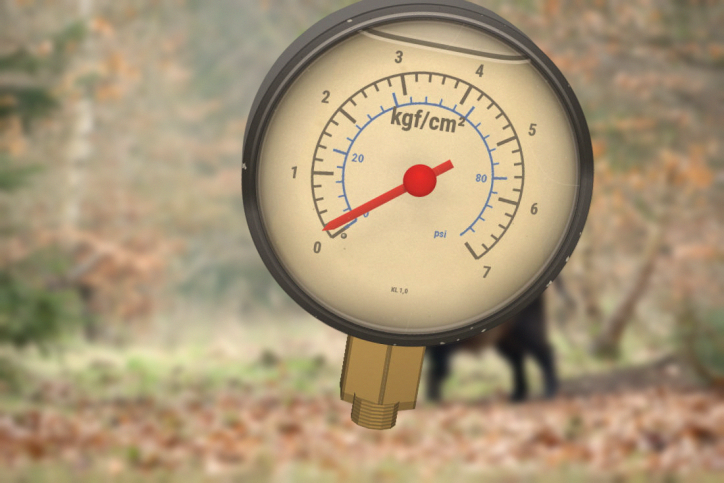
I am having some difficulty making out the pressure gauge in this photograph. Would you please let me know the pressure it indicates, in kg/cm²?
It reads 0.2 kg/cm²
